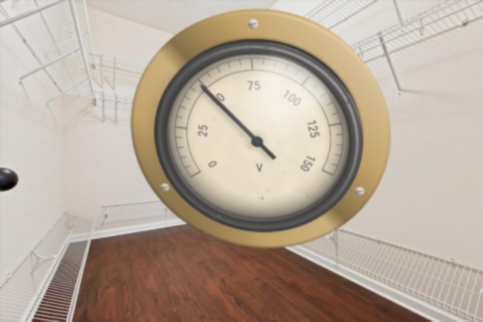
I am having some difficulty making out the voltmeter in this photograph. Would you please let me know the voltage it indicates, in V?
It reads 50 V
